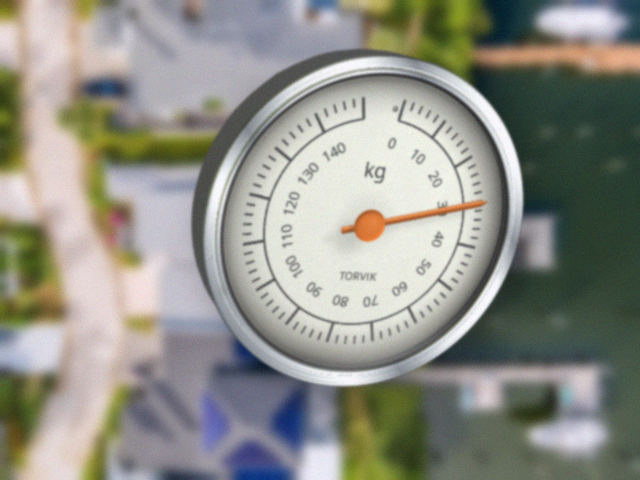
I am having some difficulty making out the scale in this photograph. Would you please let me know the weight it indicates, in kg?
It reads 30 kg
